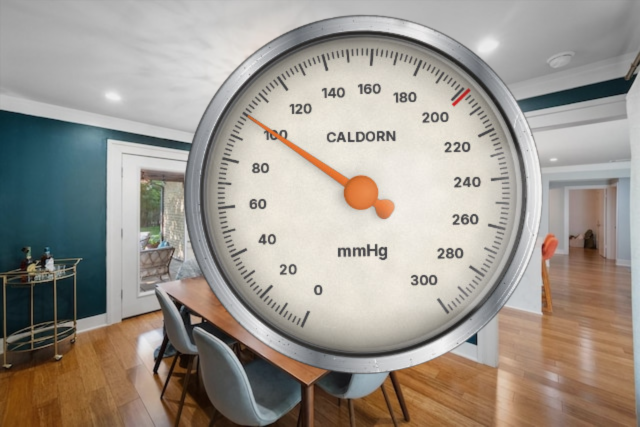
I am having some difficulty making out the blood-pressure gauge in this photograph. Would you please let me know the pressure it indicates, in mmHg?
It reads 100 mmHg
